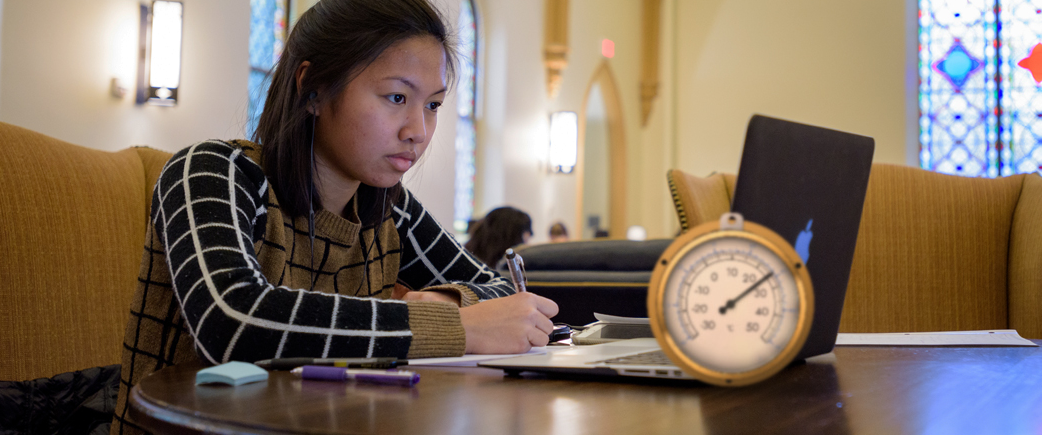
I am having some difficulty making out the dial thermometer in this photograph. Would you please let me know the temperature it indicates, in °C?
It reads 25 °C
